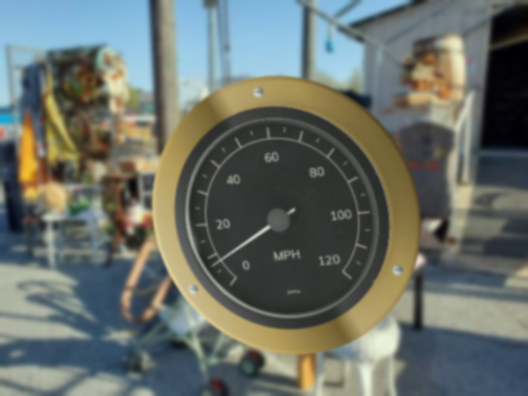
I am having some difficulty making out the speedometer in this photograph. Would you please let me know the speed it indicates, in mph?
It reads 7.5 mph
